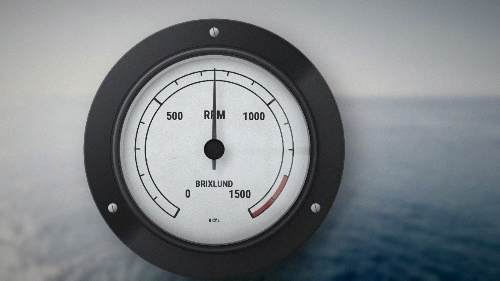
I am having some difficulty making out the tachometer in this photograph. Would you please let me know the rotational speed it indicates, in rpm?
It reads 750 rpm
